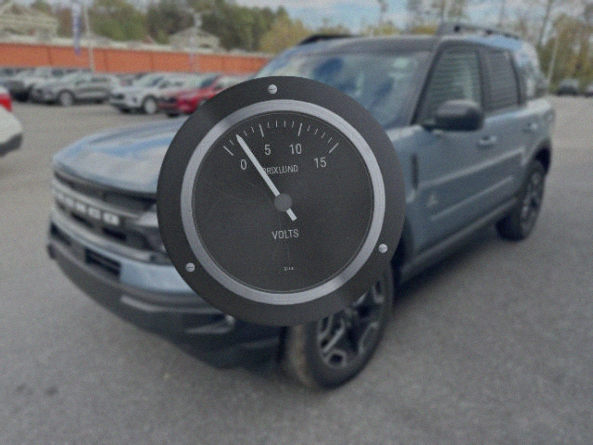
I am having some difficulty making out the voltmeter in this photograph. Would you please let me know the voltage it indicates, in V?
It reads 2 V
